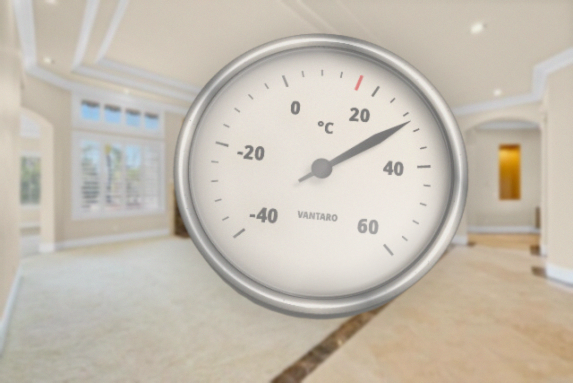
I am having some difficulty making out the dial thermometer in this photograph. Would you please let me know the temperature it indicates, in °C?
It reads 30 °C
